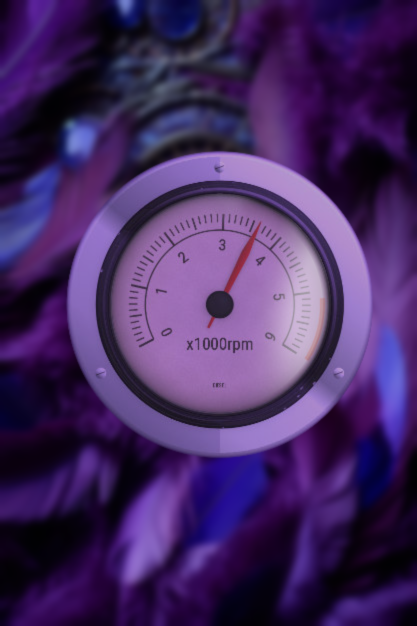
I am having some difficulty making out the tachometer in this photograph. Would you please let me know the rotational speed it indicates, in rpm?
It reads 3600 rpm
